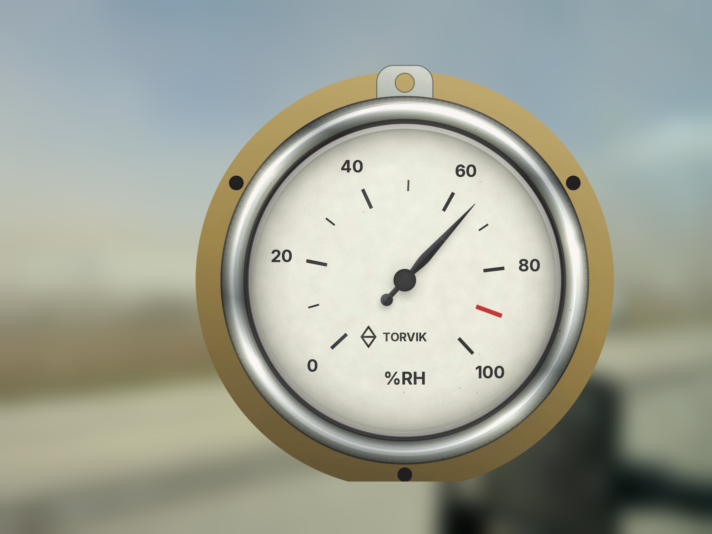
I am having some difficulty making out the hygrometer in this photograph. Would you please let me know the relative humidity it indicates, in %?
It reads 65 %
